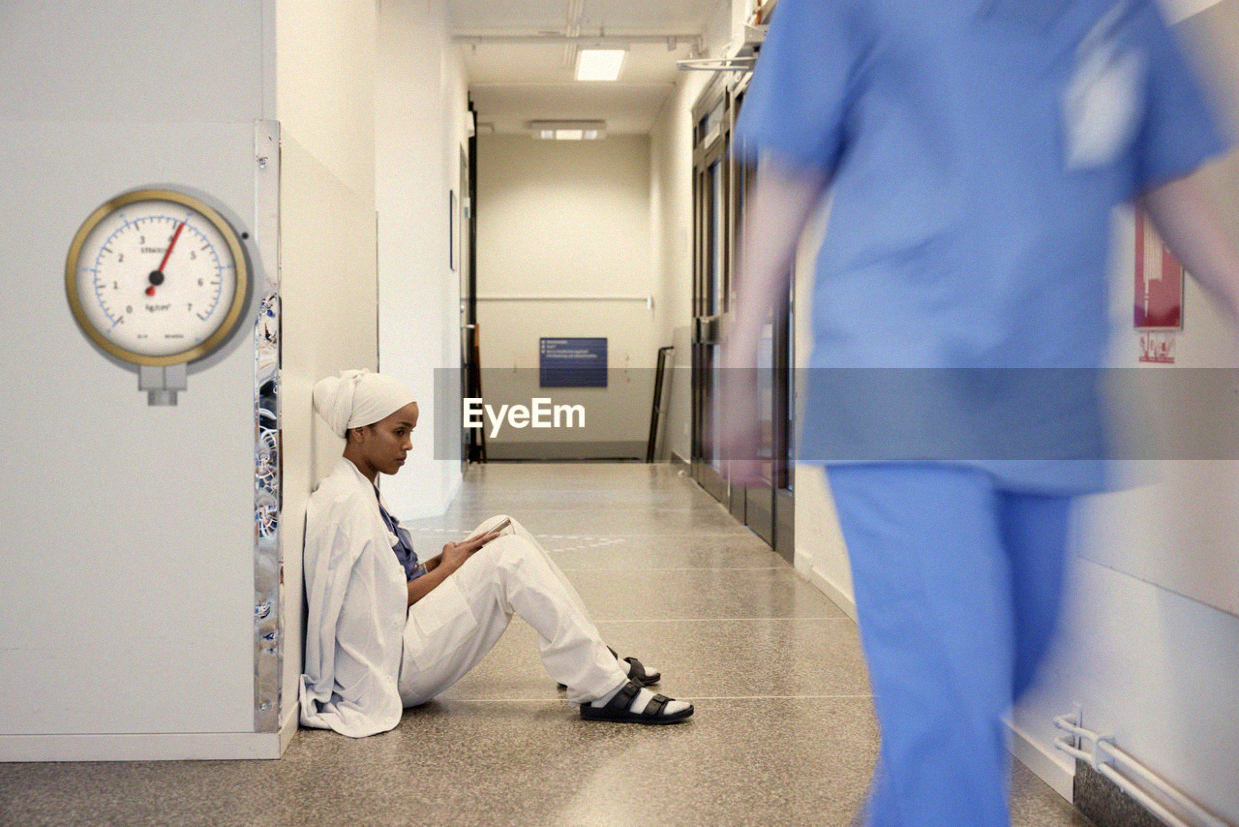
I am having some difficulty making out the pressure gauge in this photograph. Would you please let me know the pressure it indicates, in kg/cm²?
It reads 4.2 kg/cm²
